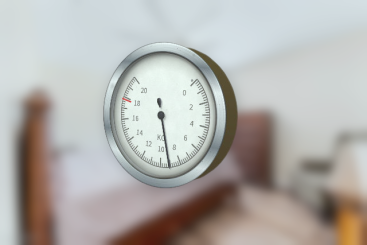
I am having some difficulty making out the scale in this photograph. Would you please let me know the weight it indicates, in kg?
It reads 9 kg
